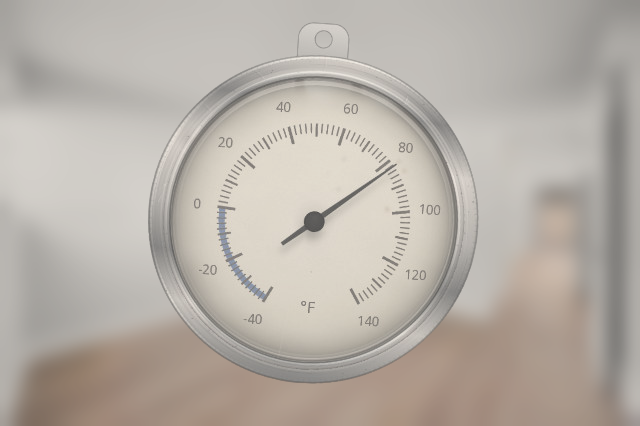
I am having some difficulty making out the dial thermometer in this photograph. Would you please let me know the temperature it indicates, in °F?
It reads 82 °F
